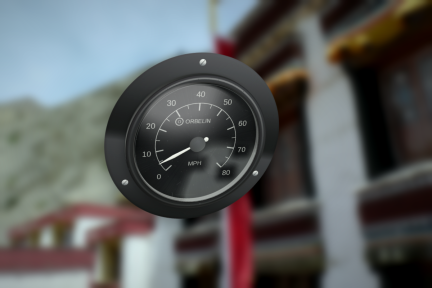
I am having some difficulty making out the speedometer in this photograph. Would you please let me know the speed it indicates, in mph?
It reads 5 mph
